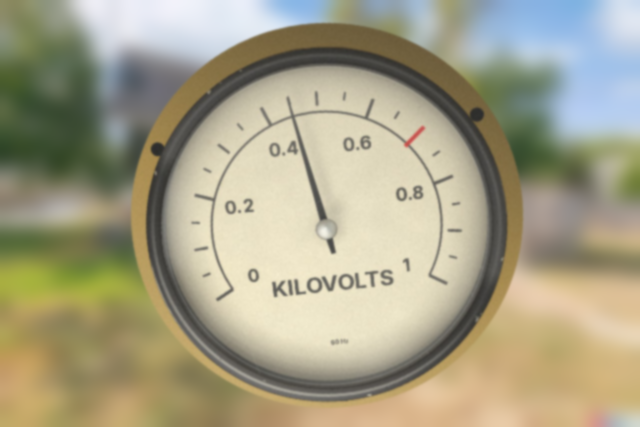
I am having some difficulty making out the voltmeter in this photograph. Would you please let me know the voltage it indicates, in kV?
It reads 0.45 kV
